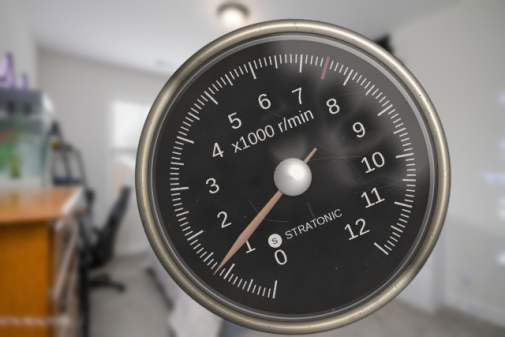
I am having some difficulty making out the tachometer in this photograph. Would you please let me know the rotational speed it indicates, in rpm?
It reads 1200 rpm
